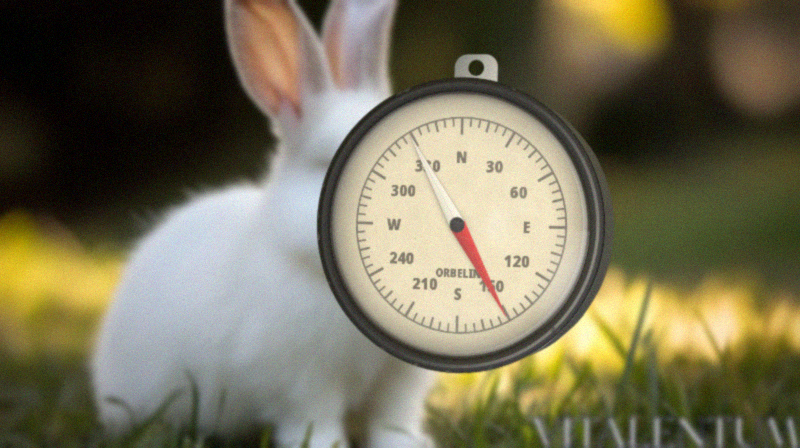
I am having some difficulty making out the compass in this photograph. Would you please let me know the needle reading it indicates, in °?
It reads 150 °
